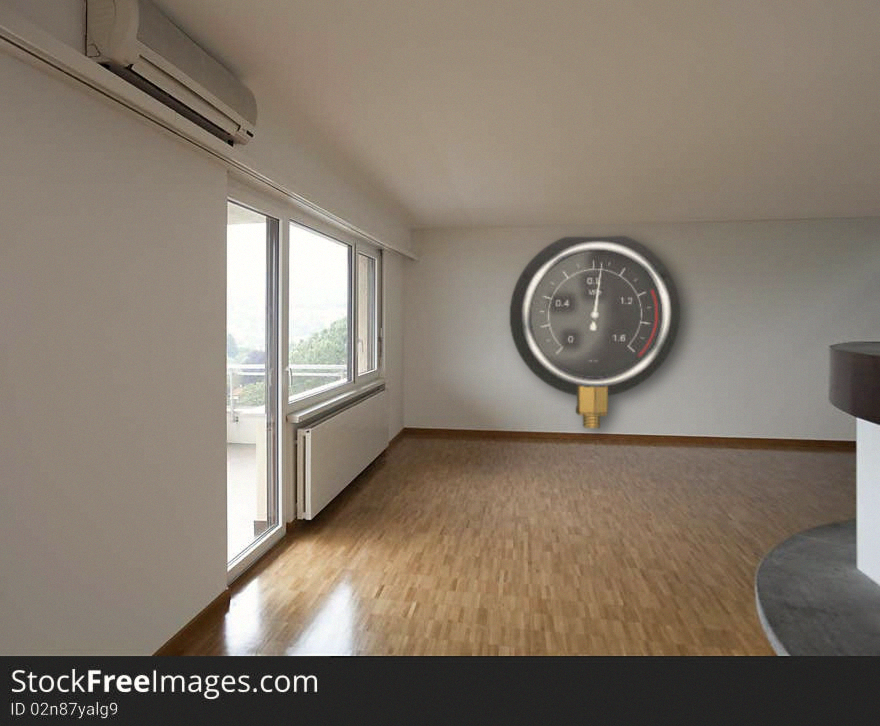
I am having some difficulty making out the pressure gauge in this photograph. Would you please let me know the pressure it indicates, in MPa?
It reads 0.85 MPa
